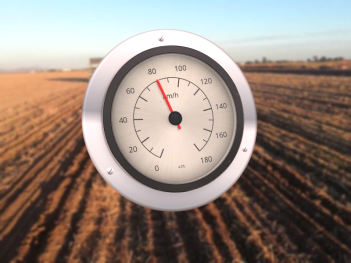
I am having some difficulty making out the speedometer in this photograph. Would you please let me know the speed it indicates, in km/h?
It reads 80 km/h
